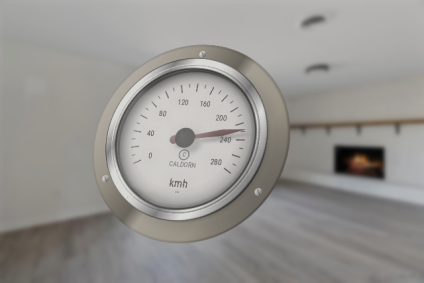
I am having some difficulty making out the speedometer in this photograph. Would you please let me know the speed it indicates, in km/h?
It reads 230 km/h
